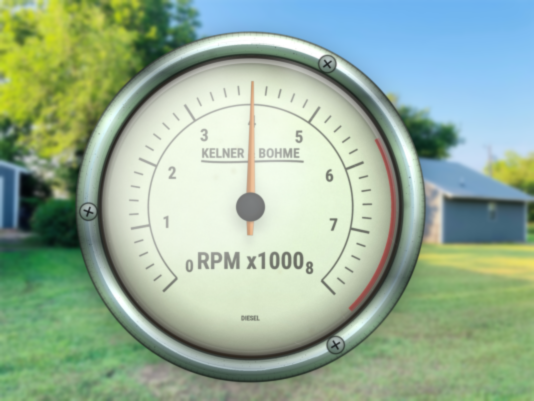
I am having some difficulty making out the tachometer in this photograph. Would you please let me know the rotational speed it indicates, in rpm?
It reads 4000 rpm
